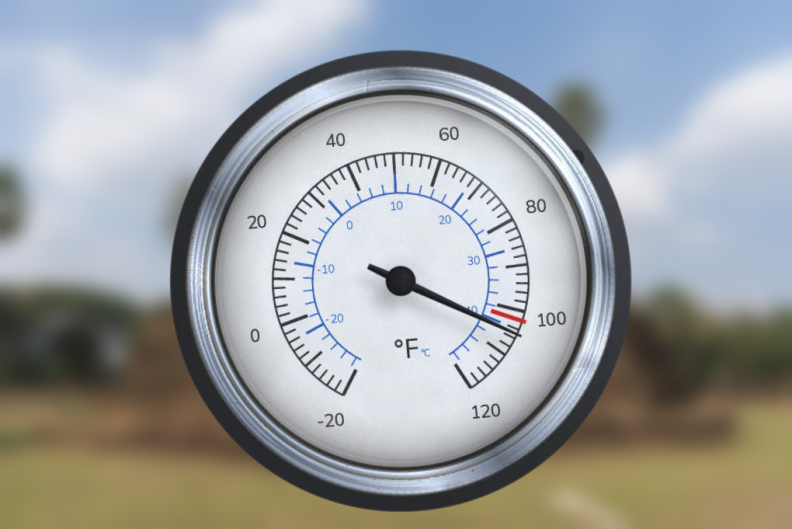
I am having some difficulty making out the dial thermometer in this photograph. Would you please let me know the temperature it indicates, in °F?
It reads 105 °F
